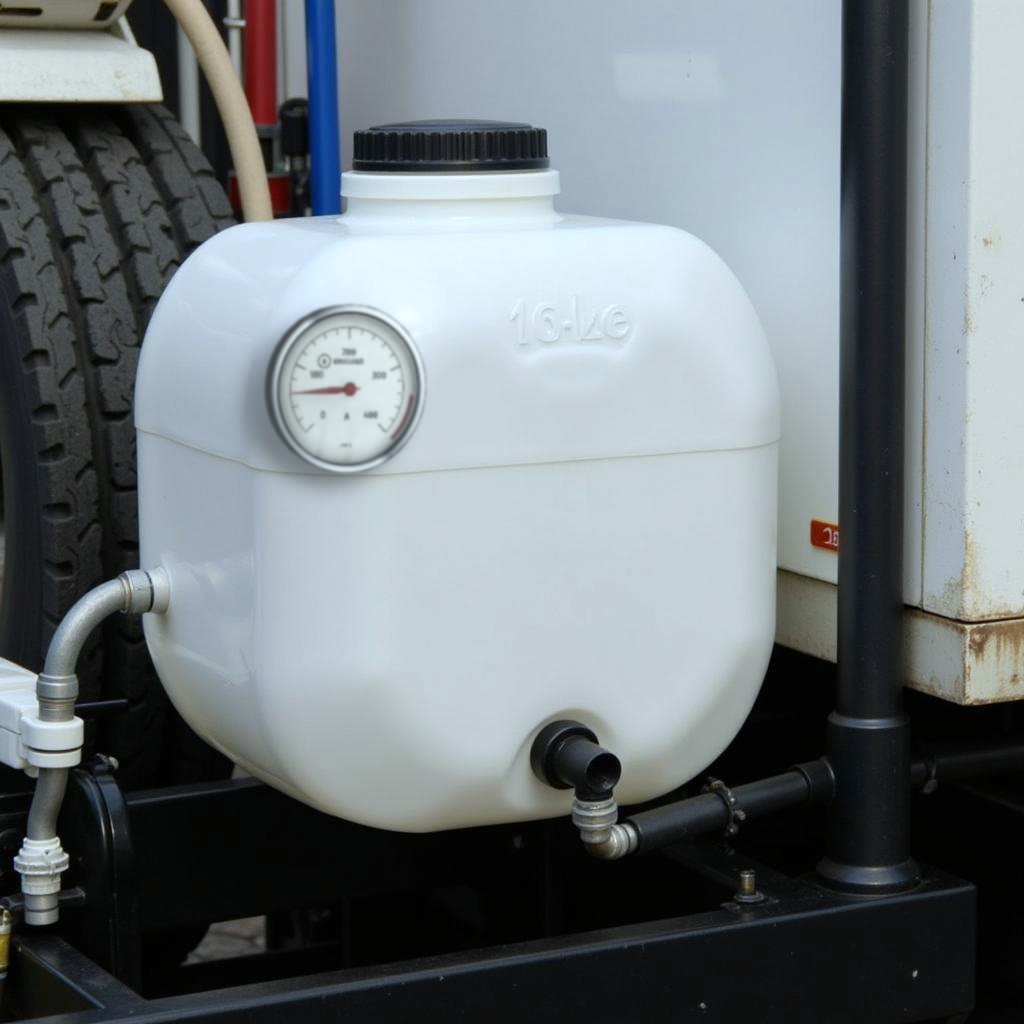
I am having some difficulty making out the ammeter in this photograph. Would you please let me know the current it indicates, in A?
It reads 60 A
